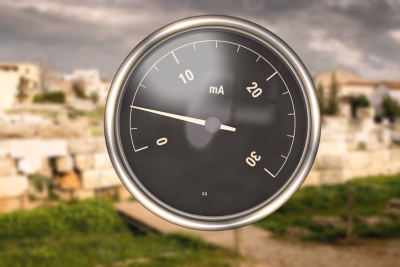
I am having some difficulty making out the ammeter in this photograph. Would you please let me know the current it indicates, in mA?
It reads 4 mA
